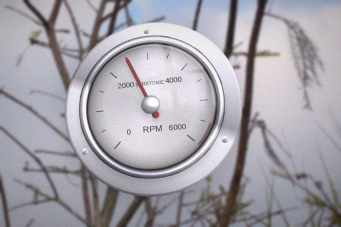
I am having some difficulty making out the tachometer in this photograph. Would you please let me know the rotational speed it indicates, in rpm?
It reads 2500 rpm
